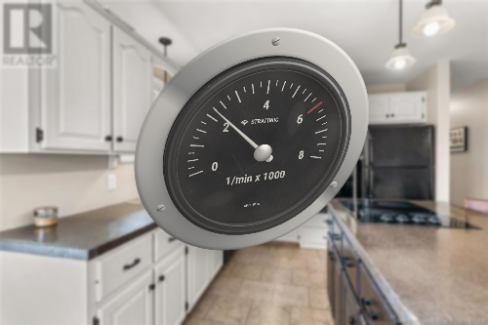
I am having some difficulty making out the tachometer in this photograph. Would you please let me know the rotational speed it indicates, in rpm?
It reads 2250 rpm
